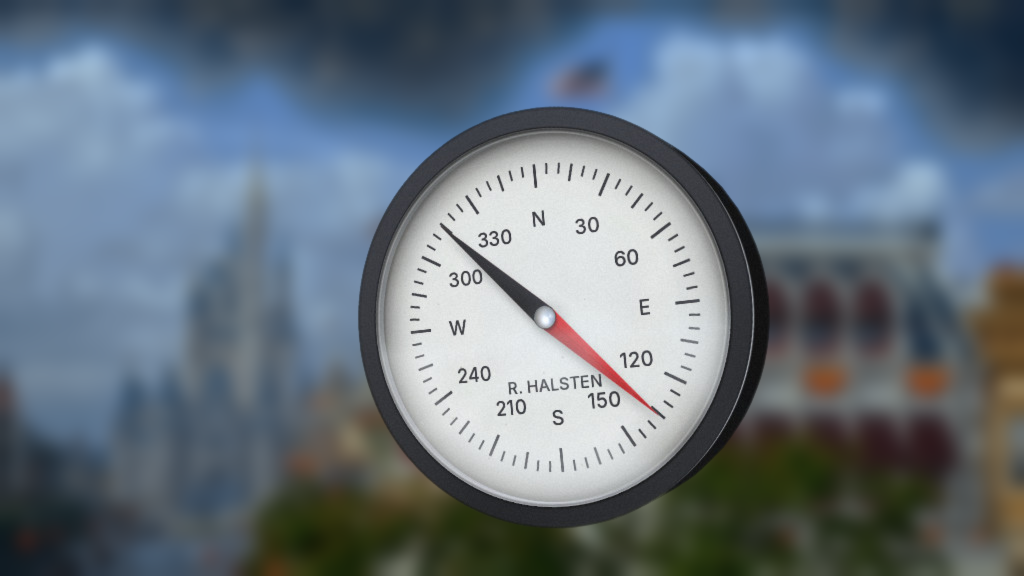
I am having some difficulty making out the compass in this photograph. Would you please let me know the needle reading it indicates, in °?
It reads 135 °
